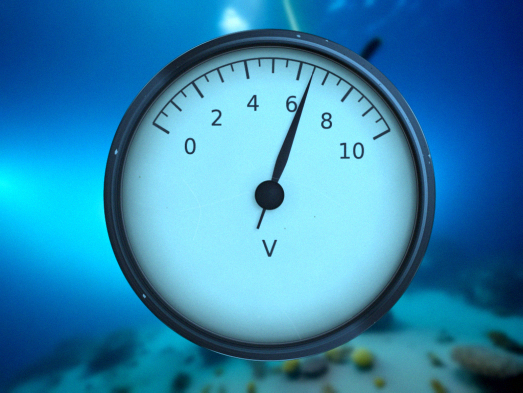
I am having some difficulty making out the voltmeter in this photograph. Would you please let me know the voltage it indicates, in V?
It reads 6.5 V
